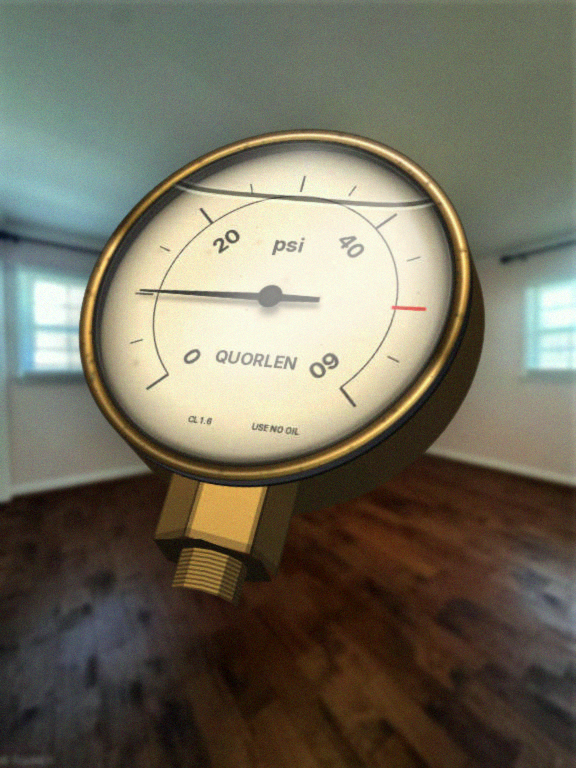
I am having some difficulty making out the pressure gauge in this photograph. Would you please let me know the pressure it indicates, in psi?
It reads 10 psi
